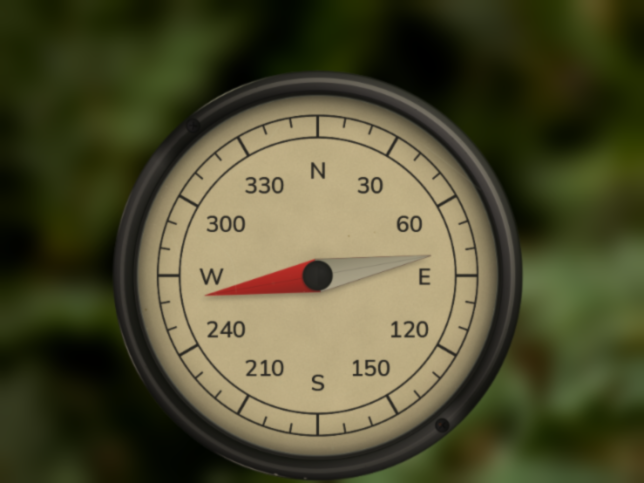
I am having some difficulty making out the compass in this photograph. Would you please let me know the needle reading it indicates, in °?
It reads 260 °
